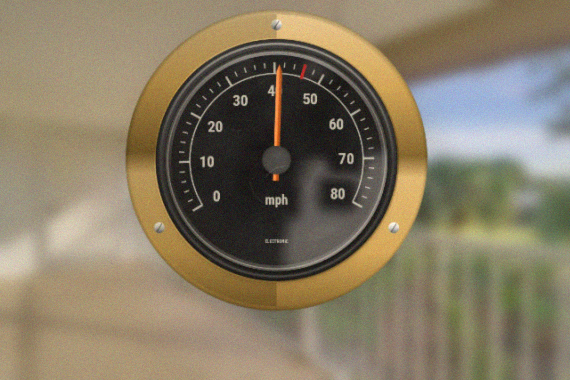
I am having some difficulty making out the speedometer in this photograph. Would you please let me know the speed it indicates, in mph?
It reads 41 mph
